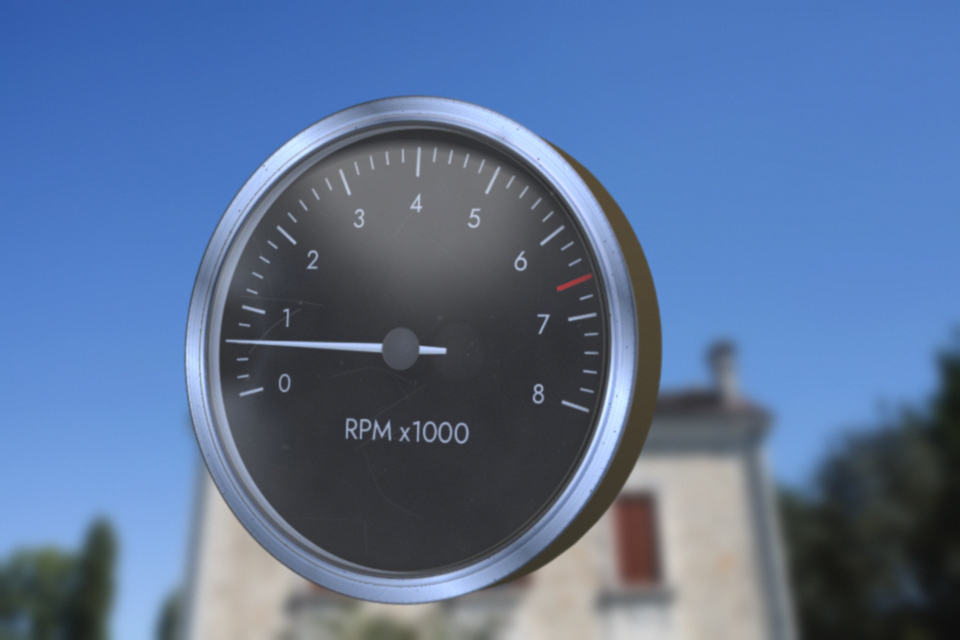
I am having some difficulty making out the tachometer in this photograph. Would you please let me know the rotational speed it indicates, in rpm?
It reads 600 rpm
